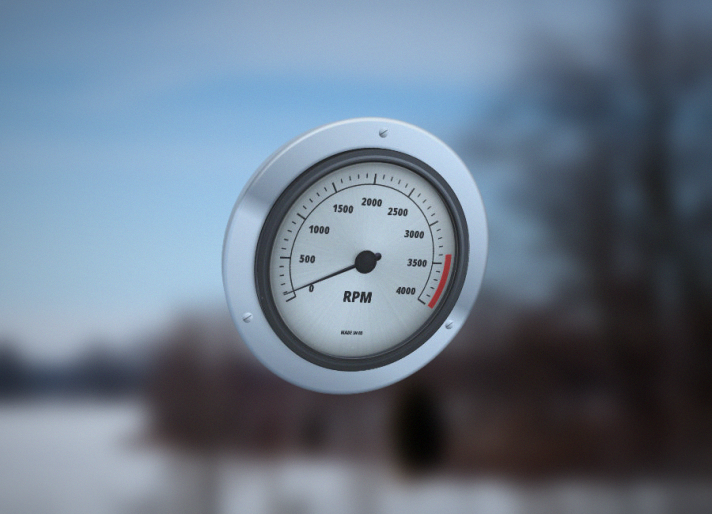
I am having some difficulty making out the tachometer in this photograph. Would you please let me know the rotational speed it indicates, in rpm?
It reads 100 rpm
